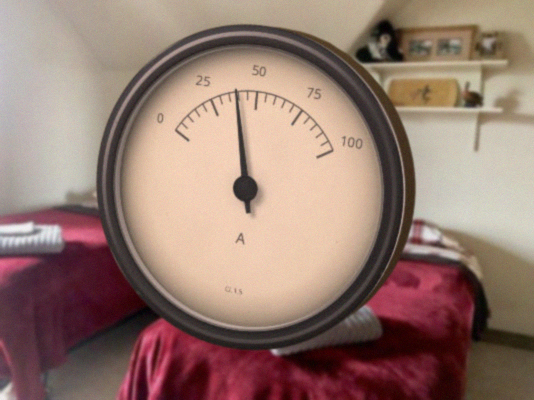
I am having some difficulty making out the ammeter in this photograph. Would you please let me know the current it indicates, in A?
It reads 40 A
